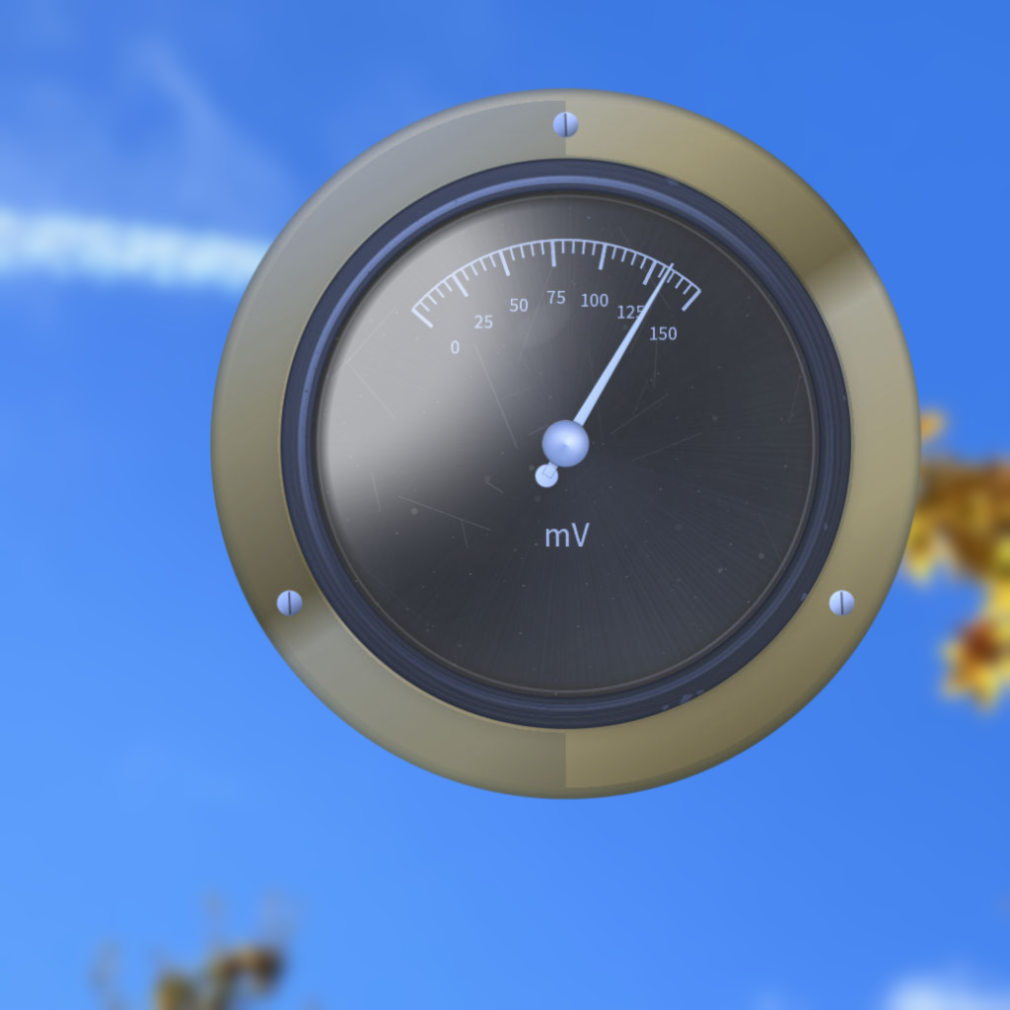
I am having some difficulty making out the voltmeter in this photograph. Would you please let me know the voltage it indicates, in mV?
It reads 132.5 mV
